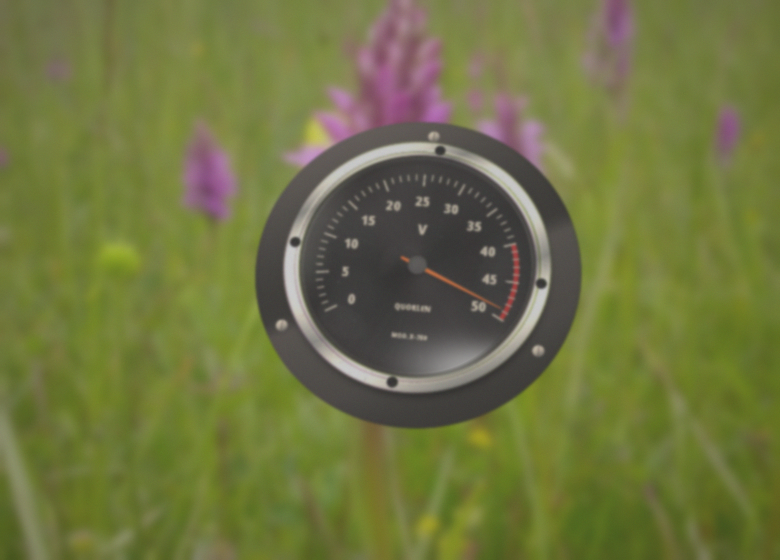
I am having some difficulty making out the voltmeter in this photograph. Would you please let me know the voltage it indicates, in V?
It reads 49 V
